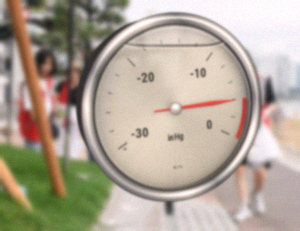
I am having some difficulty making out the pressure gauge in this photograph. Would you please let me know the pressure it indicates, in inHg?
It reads -4 inHg
